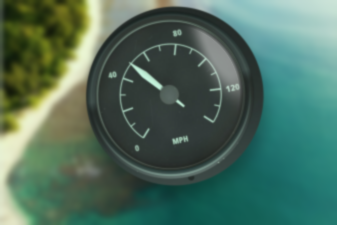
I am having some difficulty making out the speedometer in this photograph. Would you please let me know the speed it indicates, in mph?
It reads 50 mph
